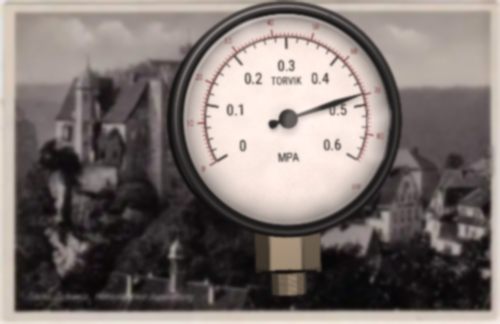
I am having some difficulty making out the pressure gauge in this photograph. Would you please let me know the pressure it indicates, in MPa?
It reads 0.48 MPa
